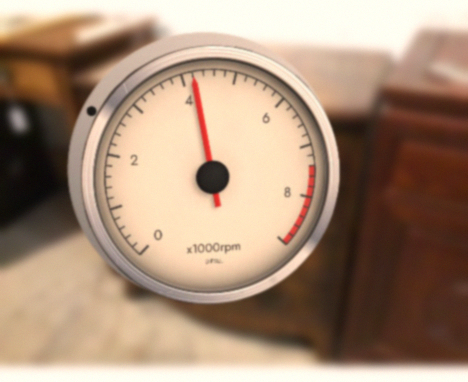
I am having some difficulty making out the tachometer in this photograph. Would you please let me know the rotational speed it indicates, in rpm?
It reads 4200 rpm
